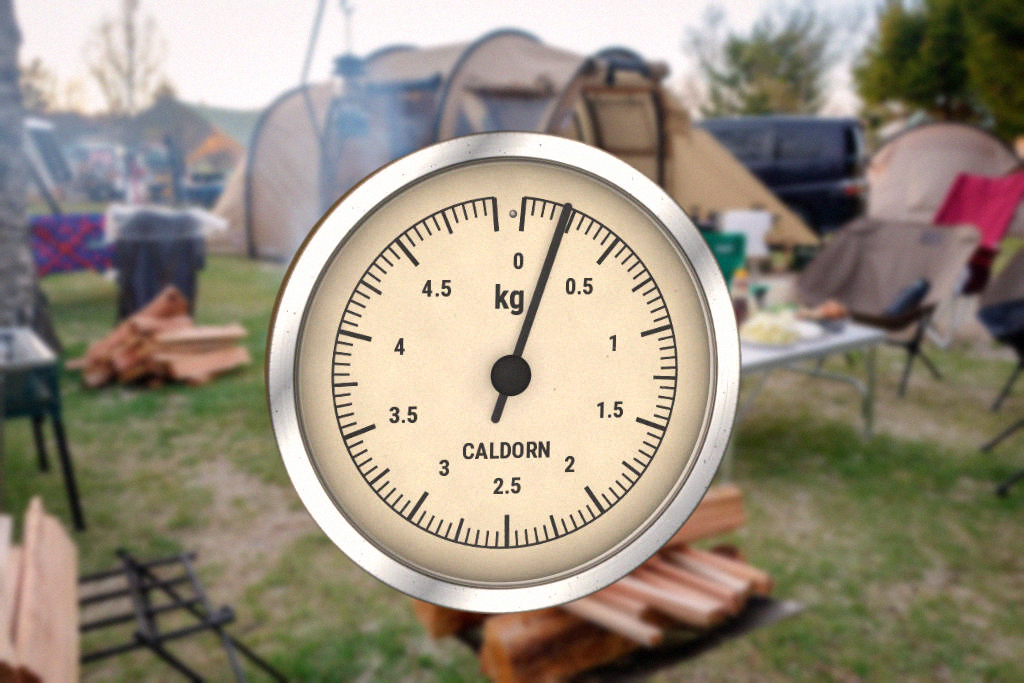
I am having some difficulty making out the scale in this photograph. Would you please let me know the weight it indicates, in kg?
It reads 0.2 kg
